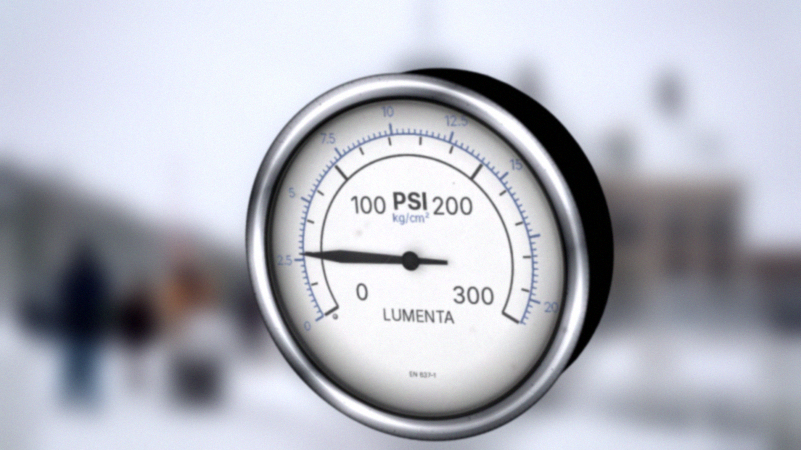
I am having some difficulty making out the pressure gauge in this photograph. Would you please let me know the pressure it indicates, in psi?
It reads 40 psi
